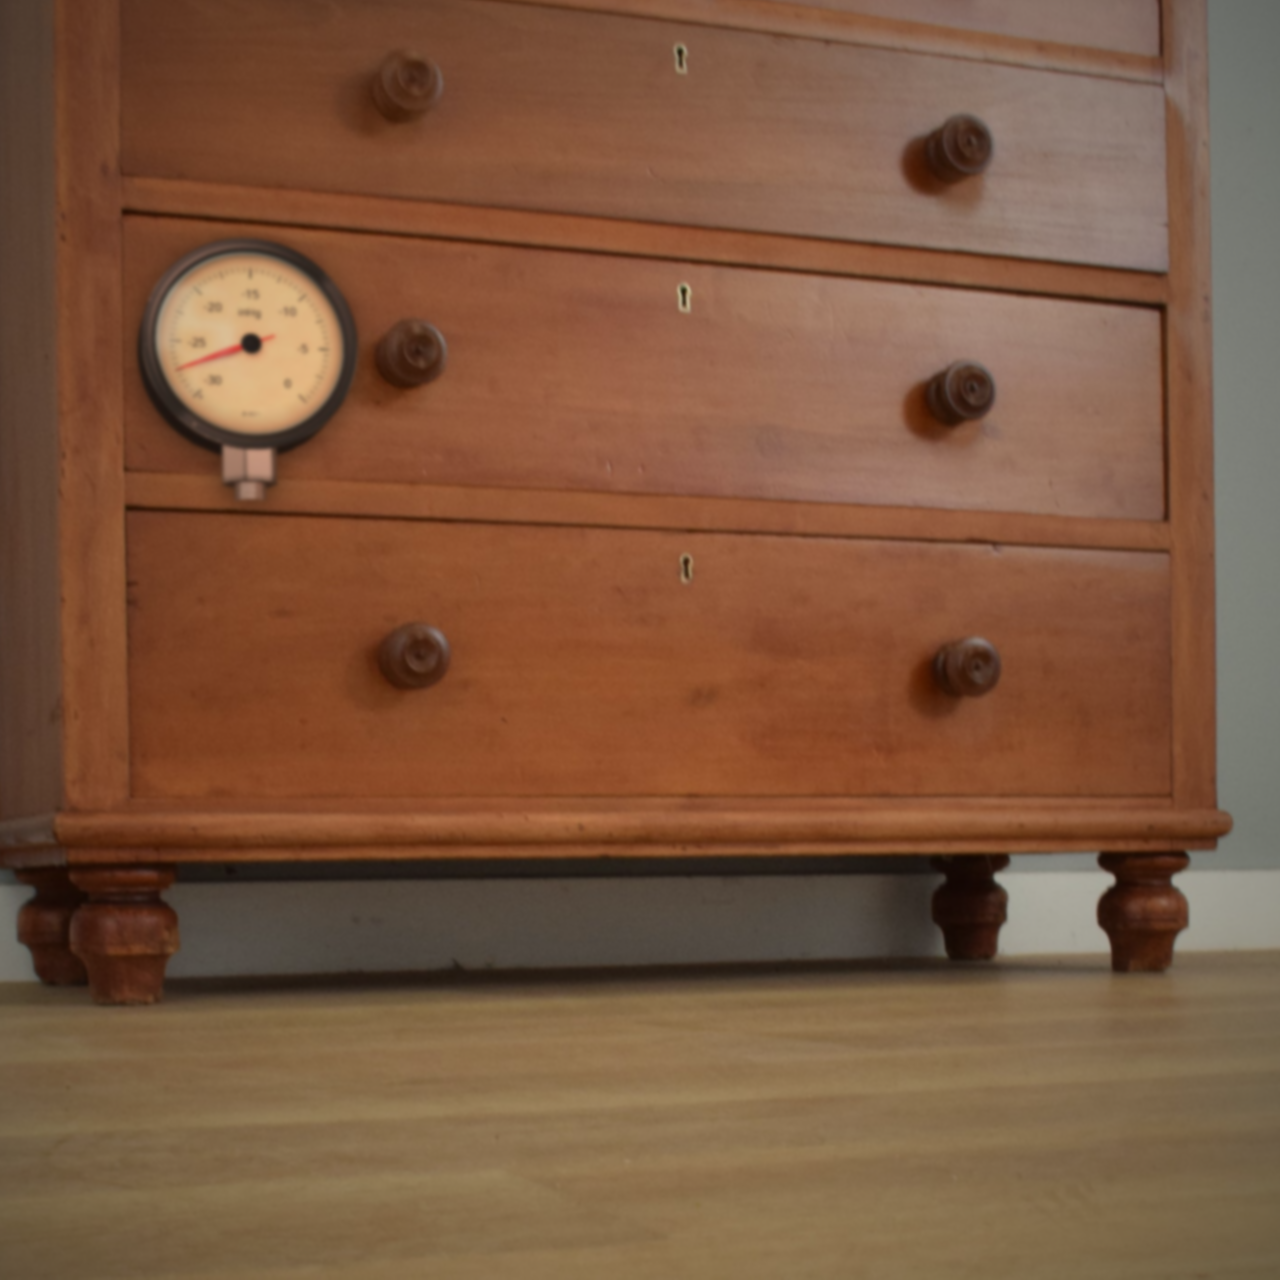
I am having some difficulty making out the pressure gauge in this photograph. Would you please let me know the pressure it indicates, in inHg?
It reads -27.5 inHg
